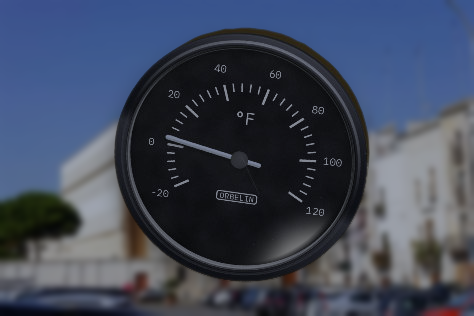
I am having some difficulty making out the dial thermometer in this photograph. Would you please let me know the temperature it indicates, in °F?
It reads 4 °F
